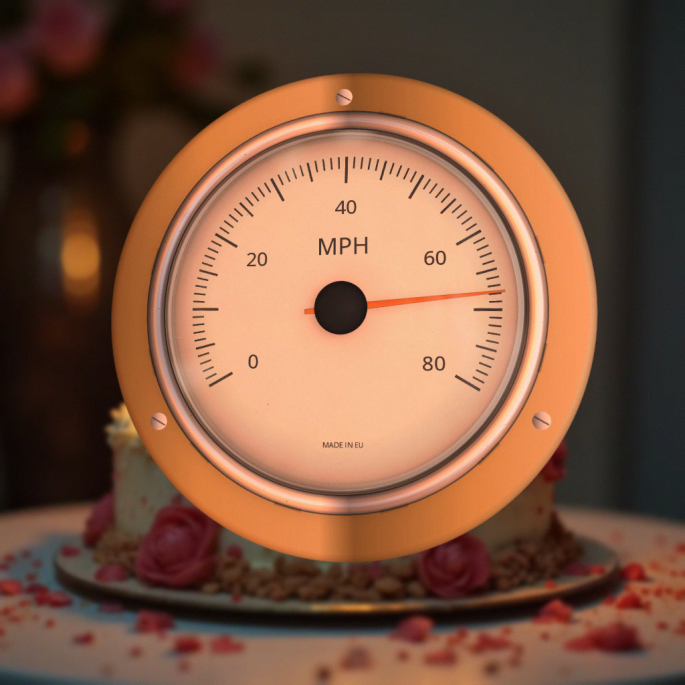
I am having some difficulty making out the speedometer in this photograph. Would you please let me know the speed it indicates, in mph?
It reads 68 mph
